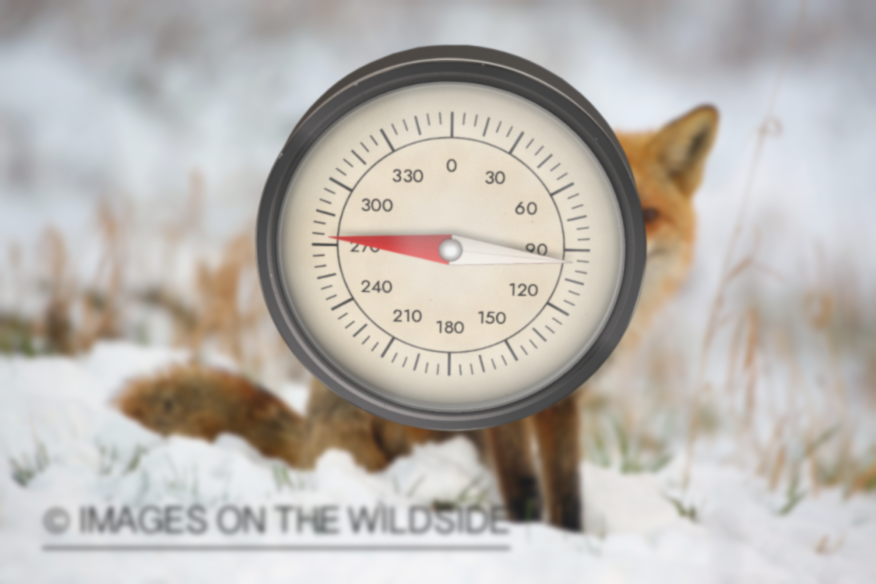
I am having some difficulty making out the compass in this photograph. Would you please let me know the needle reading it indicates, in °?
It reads 275 °
